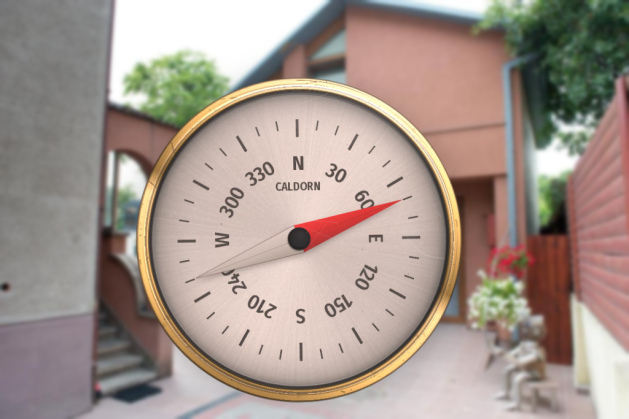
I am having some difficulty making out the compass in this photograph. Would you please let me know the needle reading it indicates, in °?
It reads 70 °
